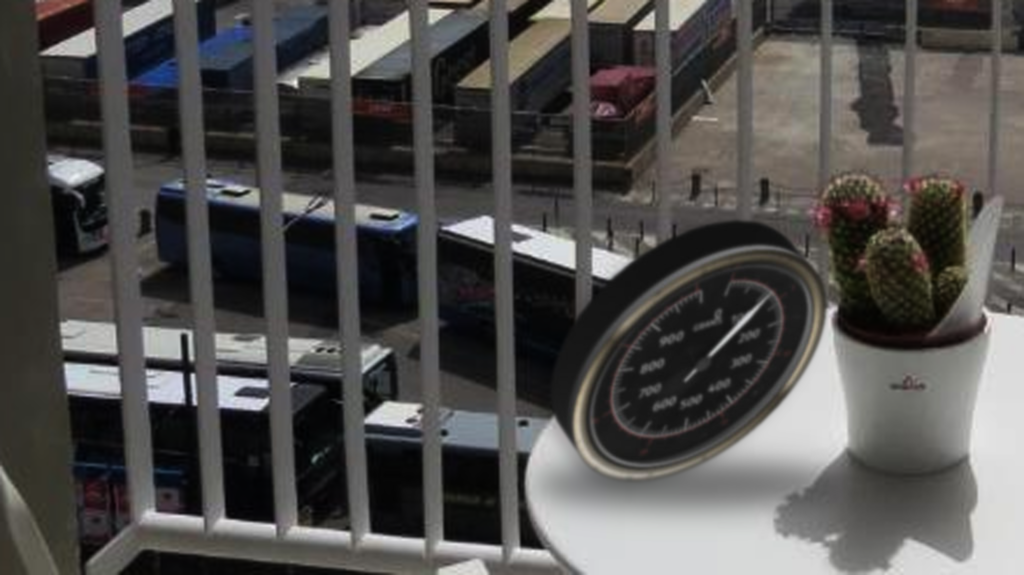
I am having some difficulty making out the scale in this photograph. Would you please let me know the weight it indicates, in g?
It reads 100 g
